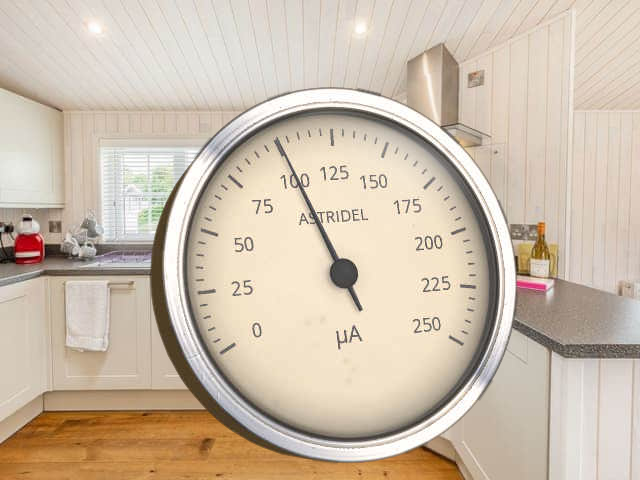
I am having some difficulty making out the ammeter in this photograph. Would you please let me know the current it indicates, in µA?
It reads 100 µA
